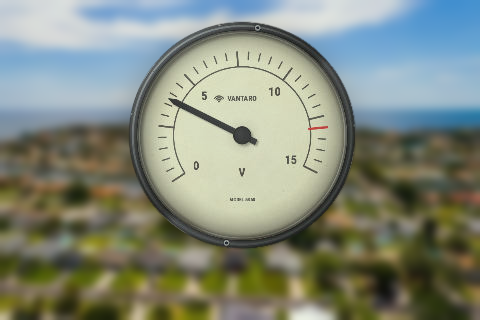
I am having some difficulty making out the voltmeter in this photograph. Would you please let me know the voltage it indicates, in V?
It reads 3.75 V
